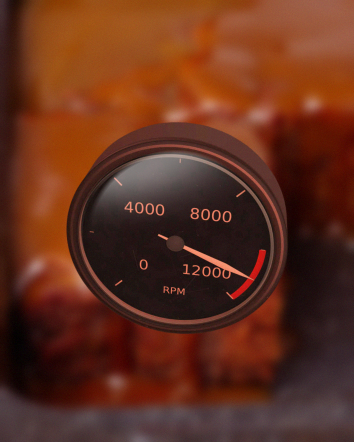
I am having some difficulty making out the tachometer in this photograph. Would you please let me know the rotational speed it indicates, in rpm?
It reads 11000 rpm
